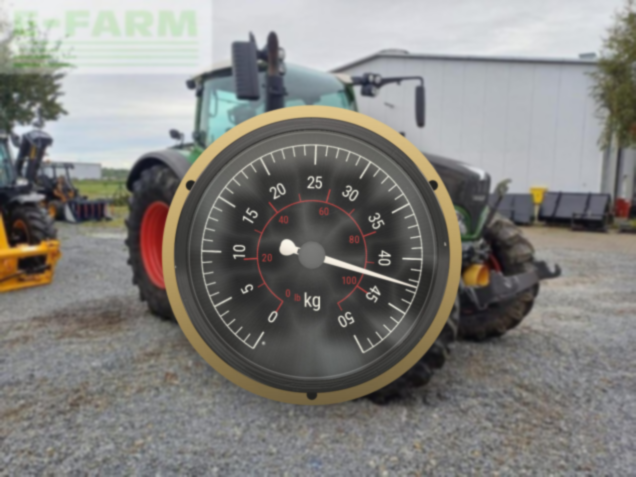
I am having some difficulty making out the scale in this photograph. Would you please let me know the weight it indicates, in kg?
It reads 42.5 kg
